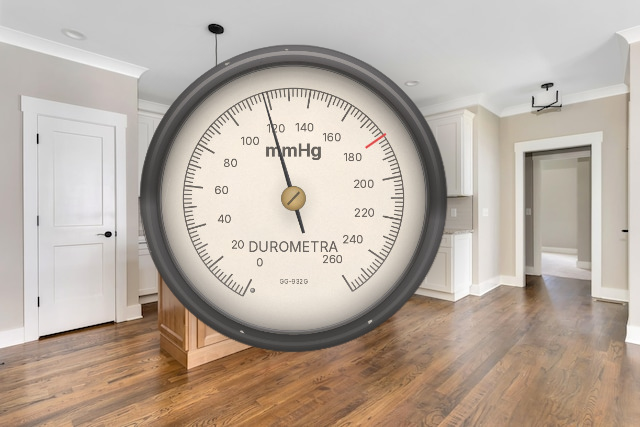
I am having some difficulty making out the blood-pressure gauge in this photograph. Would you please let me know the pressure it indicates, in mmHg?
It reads 118 mmHg
